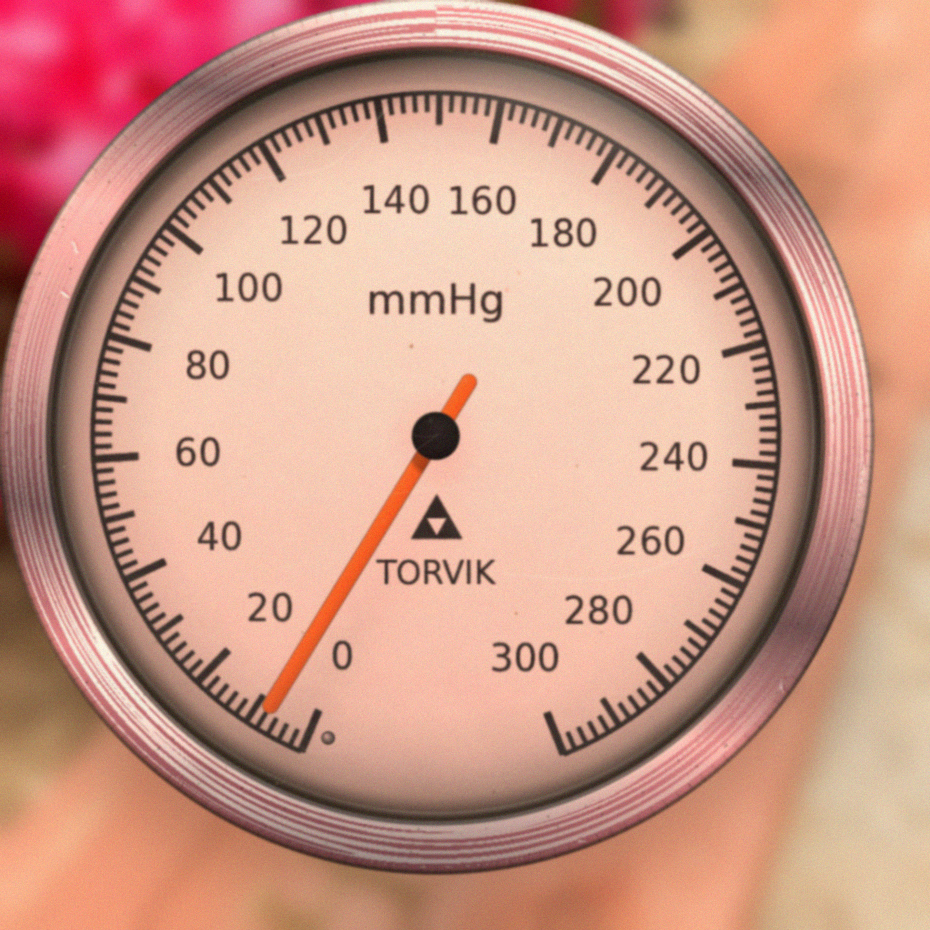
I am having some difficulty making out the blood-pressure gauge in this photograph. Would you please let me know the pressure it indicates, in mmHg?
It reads 8 mmHg
